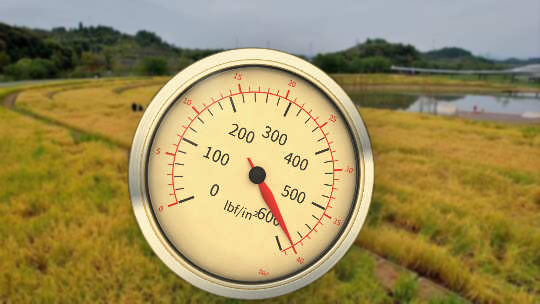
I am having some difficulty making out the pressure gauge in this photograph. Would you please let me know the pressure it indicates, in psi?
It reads 580 psi
